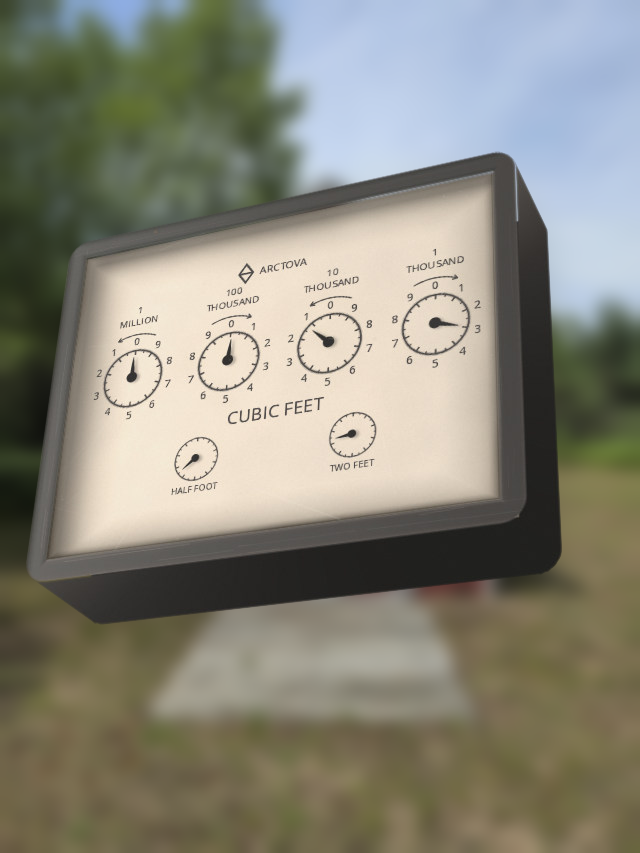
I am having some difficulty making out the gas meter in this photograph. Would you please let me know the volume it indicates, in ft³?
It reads 1300 ft³
